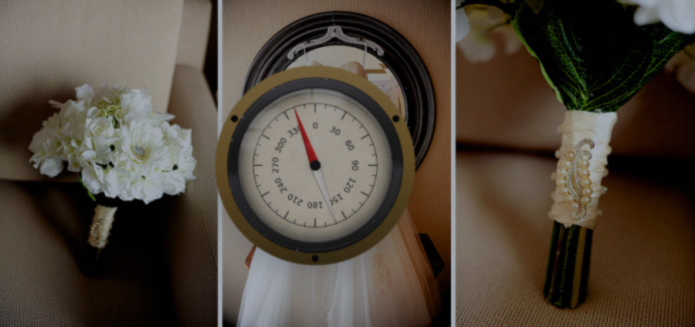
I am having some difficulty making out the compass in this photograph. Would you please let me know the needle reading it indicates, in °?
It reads 340 °
